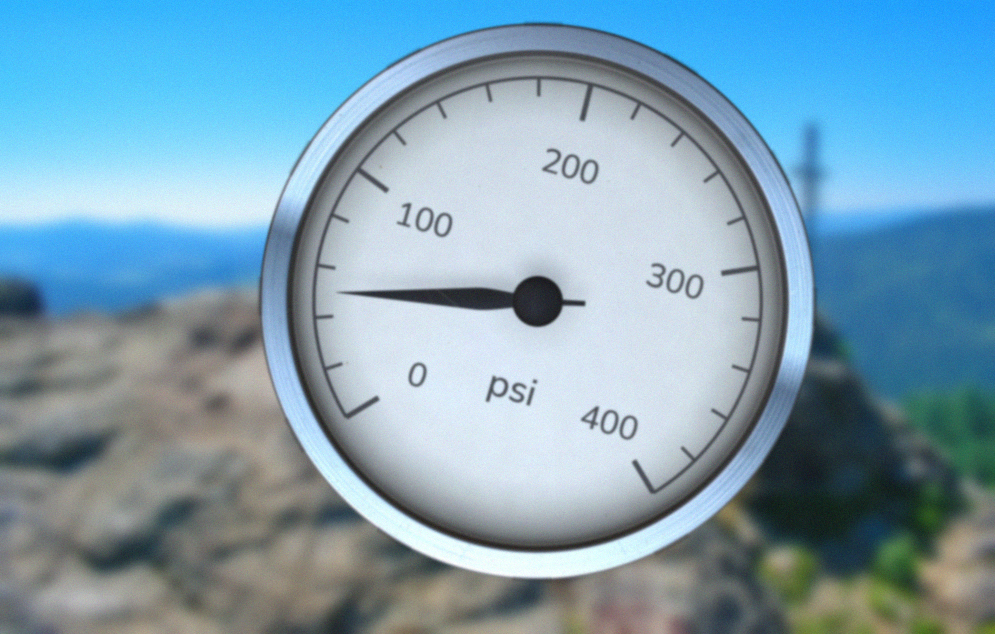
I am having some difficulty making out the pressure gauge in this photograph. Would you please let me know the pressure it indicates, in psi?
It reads 50 psi
